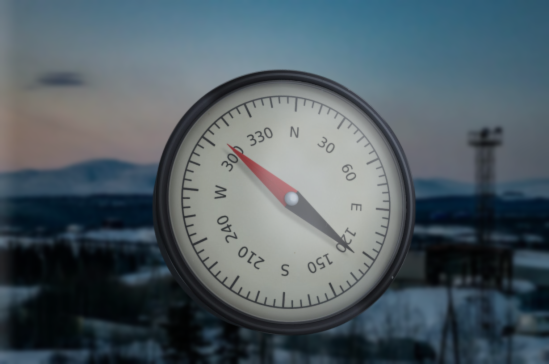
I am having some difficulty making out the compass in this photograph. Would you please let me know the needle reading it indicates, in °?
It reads 305 °
